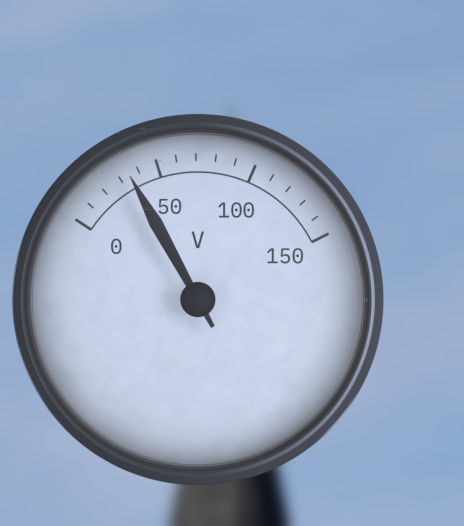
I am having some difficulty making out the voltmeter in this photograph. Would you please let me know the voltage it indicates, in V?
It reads 35 V
